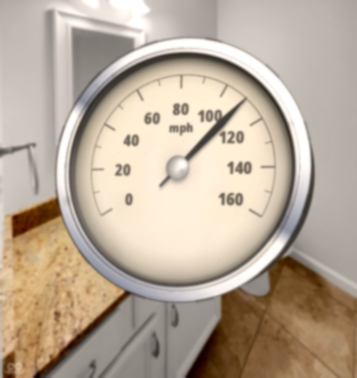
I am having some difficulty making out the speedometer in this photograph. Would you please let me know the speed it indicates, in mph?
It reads 110 mph
